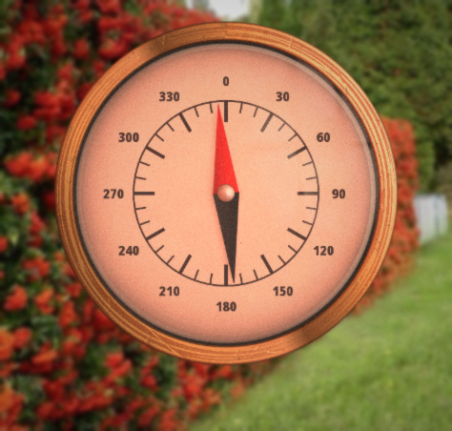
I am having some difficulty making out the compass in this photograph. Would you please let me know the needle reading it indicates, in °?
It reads 355 °
